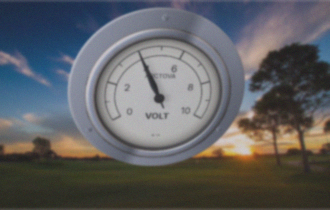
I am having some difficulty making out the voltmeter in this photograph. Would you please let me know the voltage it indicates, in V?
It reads 4 V
